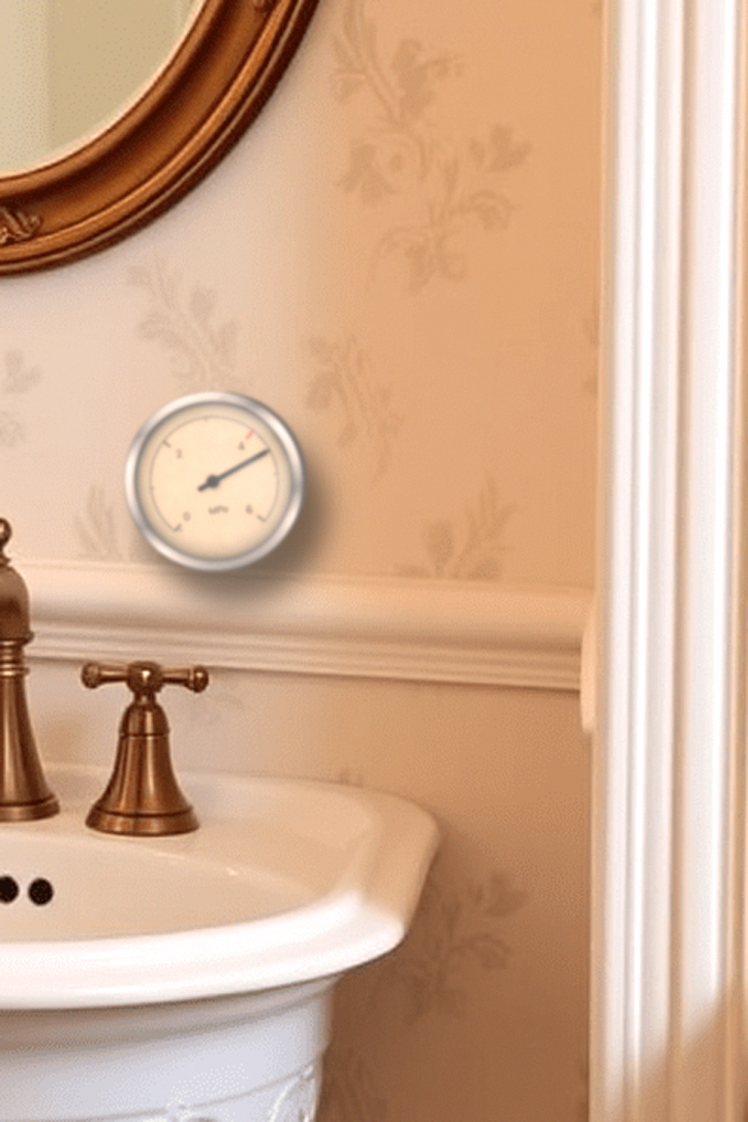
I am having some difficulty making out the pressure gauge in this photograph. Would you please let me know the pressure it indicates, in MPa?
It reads 4.5 MPa
